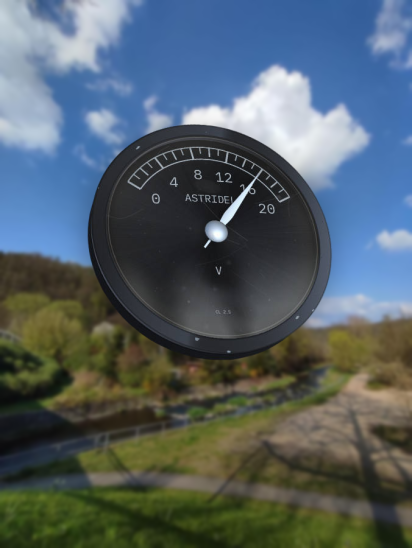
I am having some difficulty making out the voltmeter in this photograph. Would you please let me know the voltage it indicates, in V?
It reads 16 V
